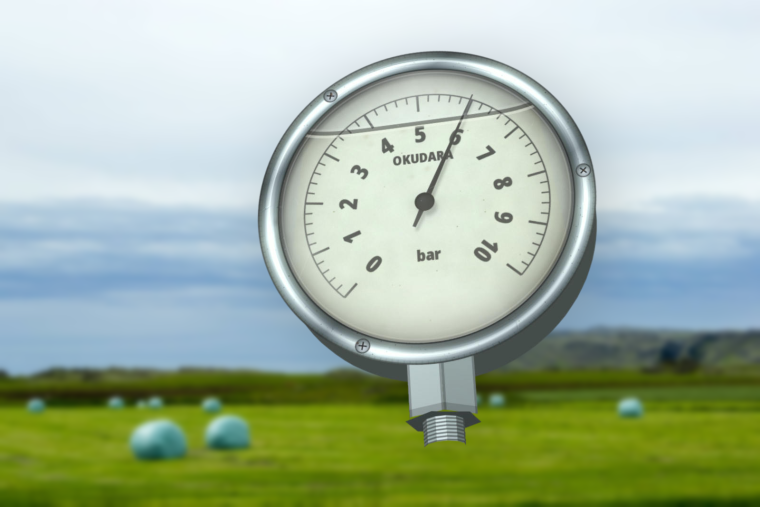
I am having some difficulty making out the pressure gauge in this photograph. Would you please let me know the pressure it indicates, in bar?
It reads 6 bar
